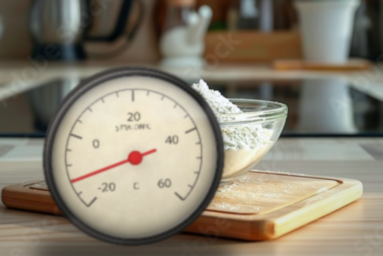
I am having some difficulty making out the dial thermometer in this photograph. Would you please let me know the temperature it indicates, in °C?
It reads -12 °C
